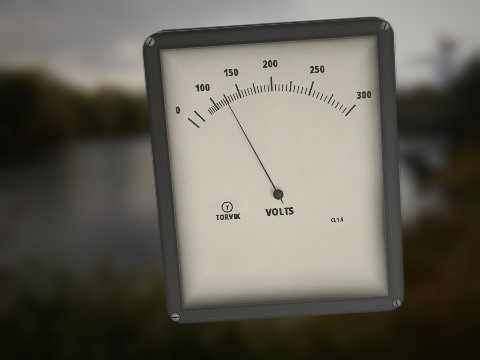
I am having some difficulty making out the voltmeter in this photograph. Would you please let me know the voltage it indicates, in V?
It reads 125 V
